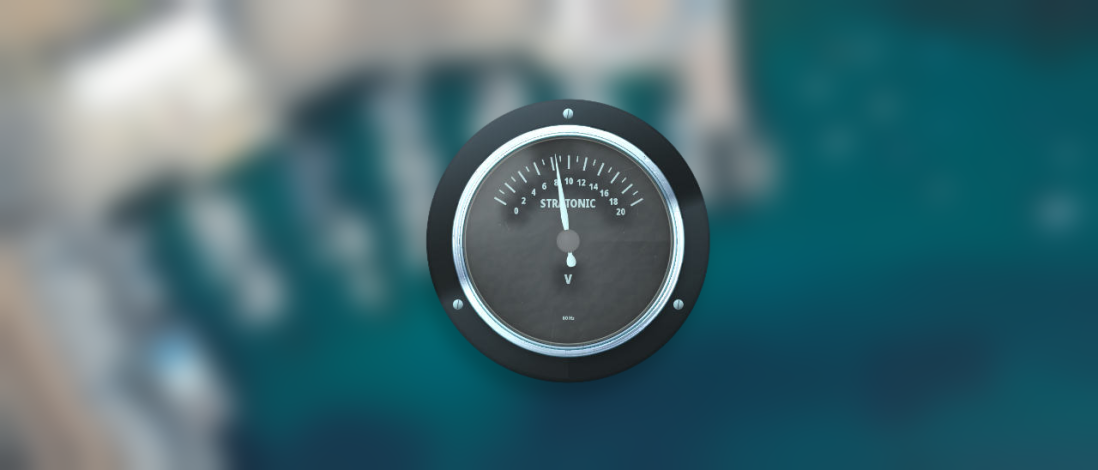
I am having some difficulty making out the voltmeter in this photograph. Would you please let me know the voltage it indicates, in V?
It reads 8.5 V
